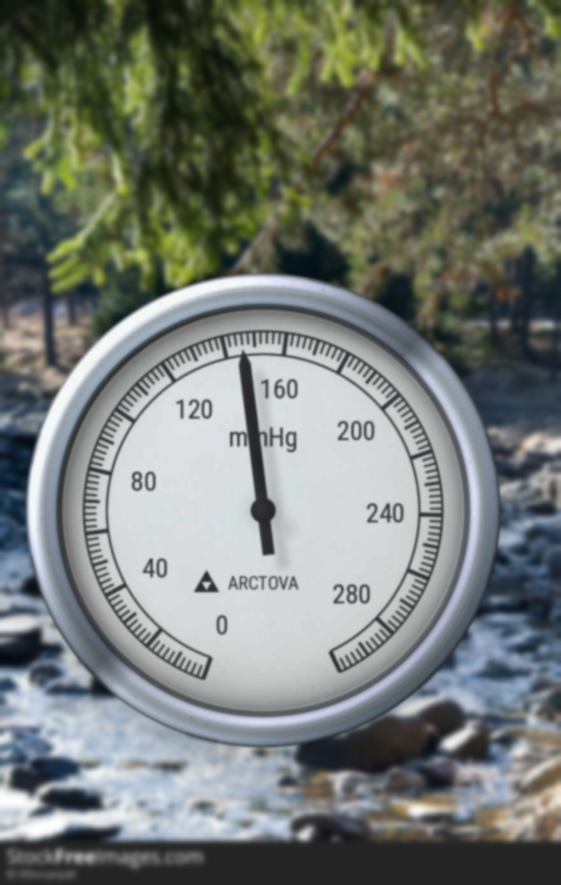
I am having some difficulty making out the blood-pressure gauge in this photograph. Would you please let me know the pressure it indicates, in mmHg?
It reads 146 mmHg
